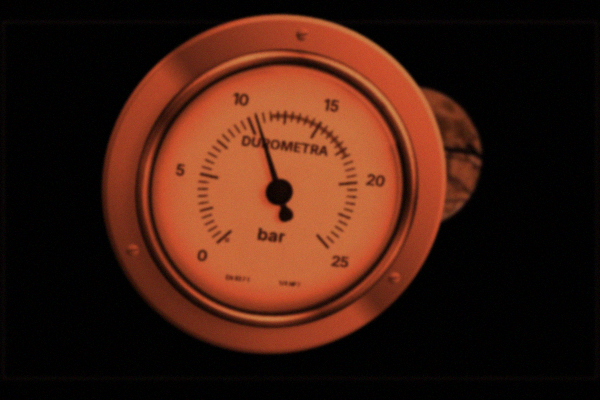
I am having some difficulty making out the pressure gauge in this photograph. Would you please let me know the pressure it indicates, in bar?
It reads 10.5 bar
